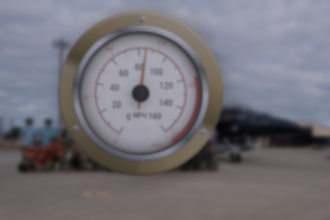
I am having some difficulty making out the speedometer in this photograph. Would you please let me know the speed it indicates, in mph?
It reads 85 mph
